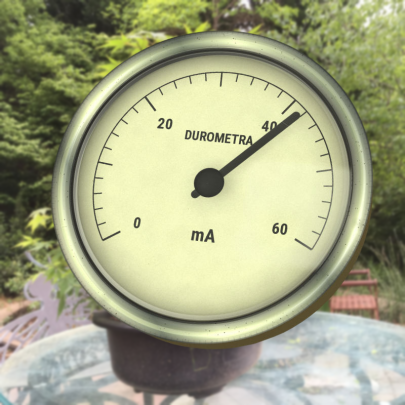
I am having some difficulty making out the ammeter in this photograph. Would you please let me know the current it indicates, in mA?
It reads 42 mA
